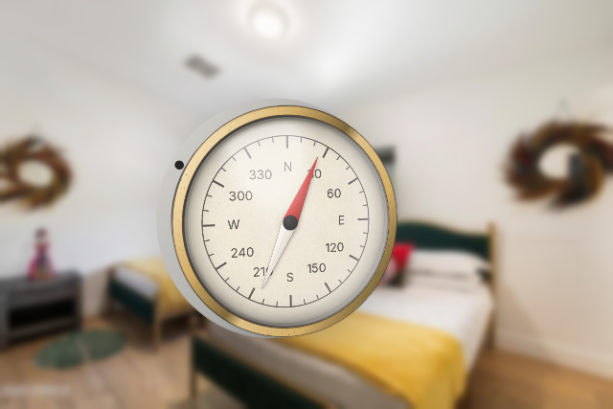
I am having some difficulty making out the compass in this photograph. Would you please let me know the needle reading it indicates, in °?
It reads 25 °
